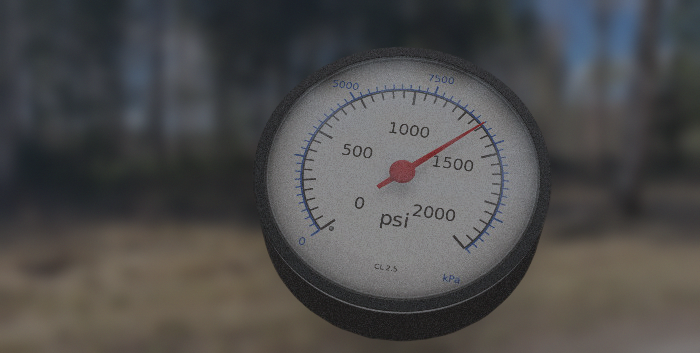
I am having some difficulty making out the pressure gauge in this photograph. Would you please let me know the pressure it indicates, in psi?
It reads 1350 psi
